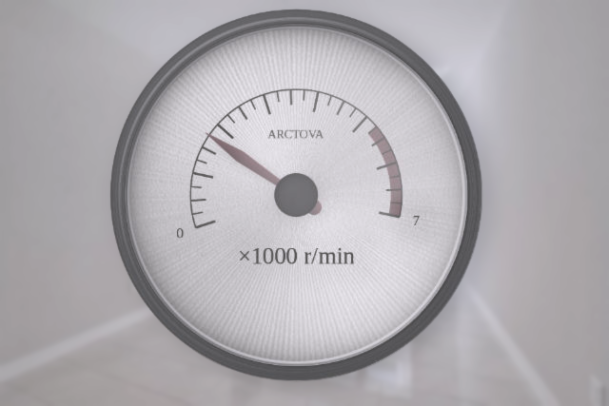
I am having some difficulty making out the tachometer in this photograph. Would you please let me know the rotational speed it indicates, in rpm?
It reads 1750 rpm
